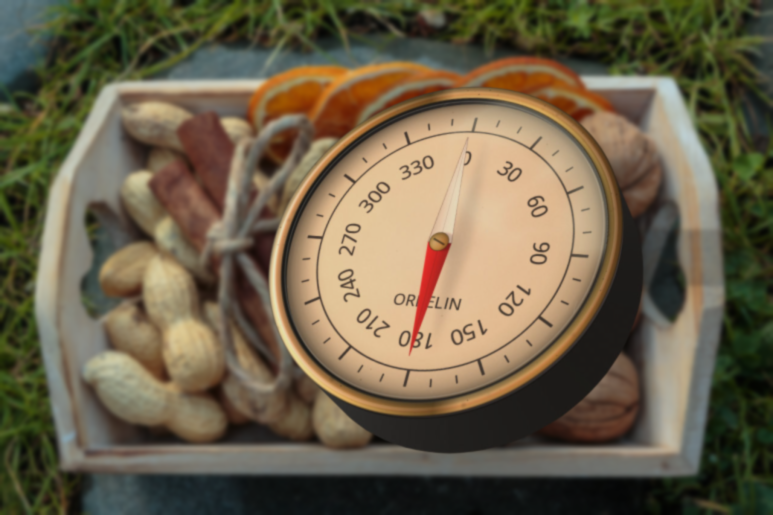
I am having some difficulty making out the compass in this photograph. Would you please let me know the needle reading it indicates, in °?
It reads 180 °
